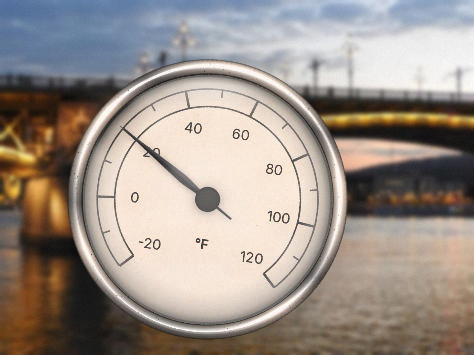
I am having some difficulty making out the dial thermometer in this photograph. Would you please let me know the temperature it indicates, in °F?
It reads 20 °F
